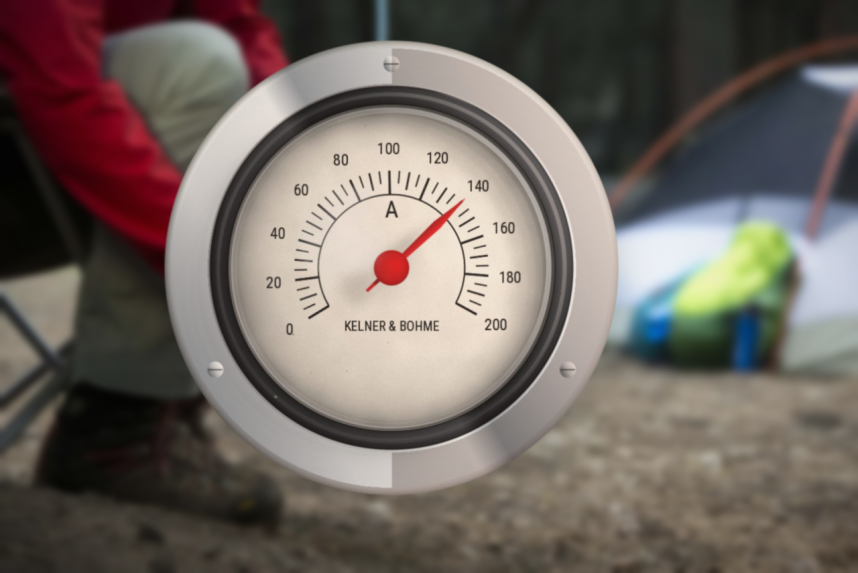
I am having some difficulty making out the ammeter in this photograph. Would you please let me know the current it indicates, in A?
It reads 140 A
